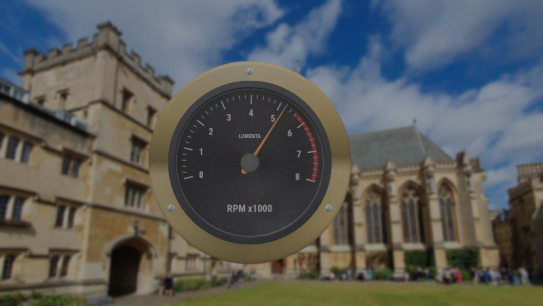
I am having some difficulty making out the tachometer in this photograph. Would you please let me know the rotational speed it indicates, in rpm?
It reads 5200 rpm
